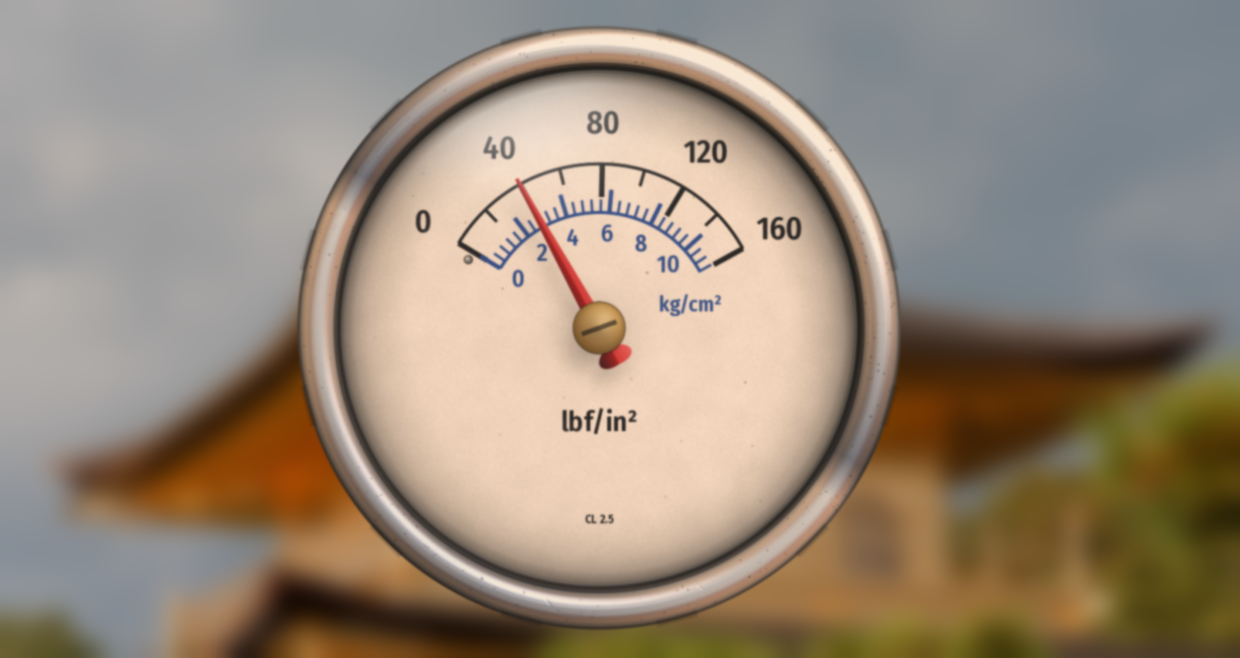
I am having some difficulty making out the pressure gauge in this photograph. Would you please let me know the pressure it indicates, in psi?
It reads 40 psi
